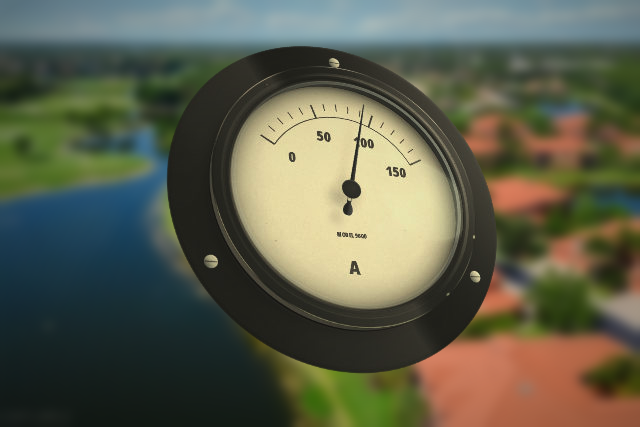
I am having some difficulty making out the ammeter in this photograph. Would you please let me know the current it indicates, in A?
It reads 90 A
